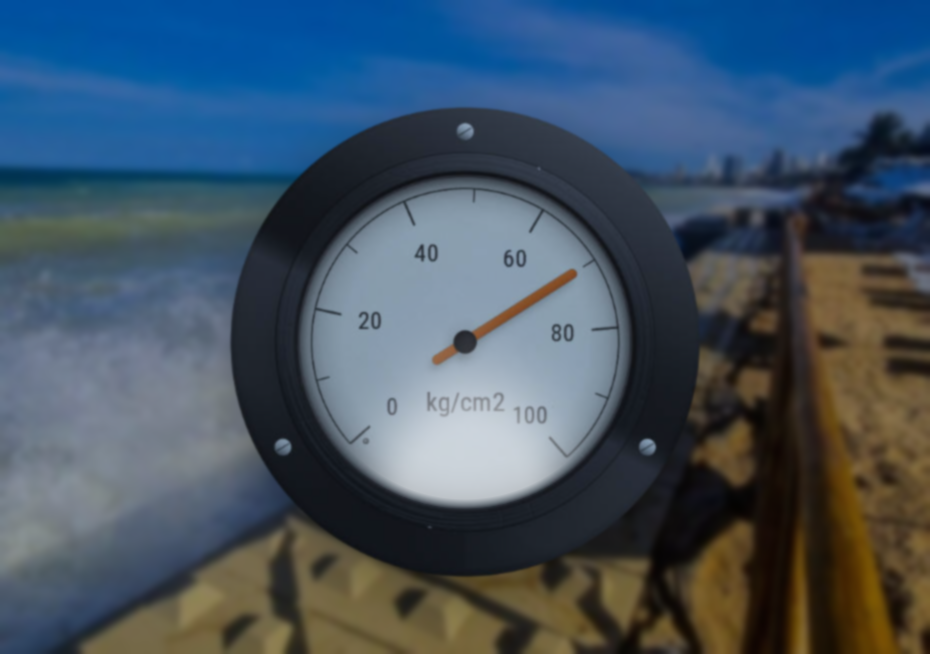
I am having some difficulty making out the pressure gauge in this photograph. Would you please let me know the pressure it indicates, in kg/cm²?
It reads 70 kg/cm²
